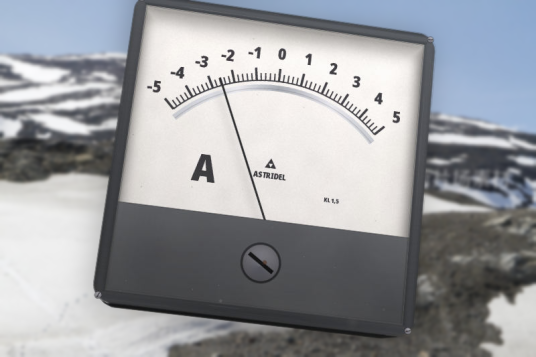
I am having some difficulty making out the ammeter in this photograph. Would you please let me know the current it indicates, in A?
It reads -2.6 A
